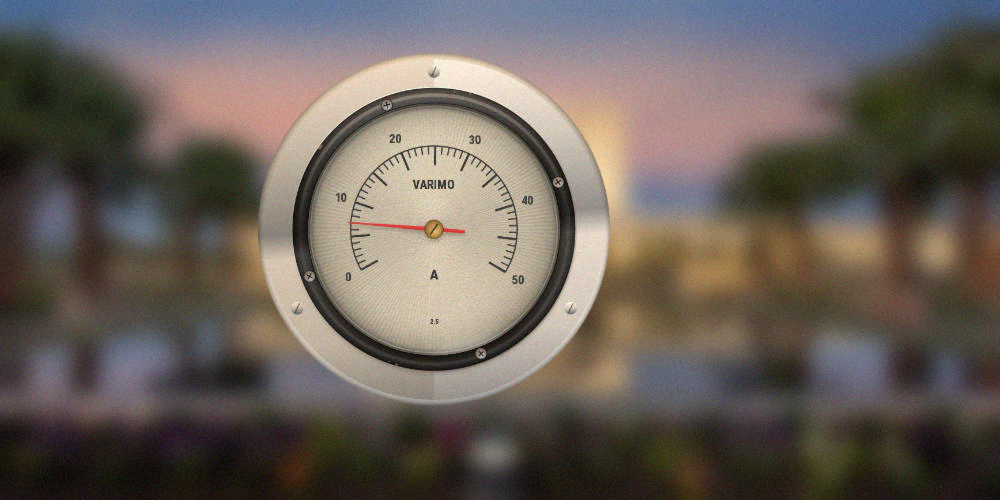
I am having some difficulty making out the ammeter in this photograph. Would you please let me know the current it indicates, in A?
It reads 7 A
